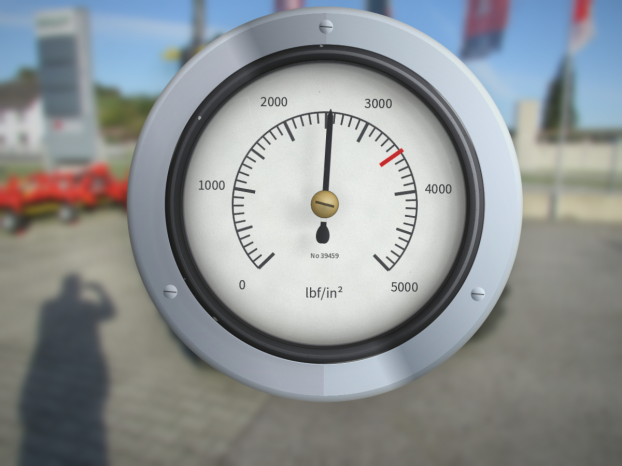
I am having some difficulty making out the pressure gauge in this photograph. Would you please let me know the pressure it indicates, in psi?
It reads 2550 psi
